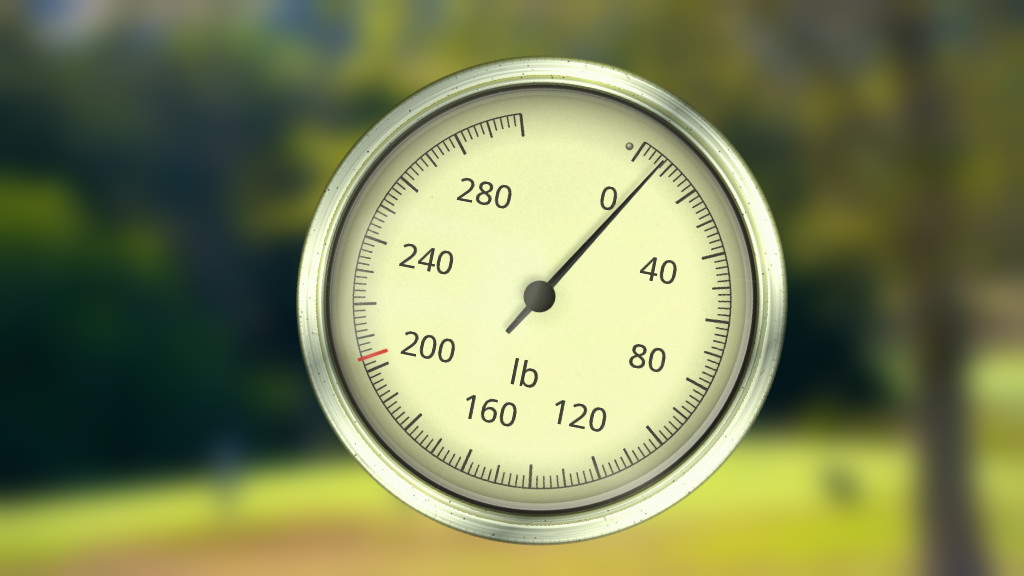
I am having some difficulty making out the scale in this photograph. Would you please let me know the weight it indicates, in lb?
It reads 8 lb
